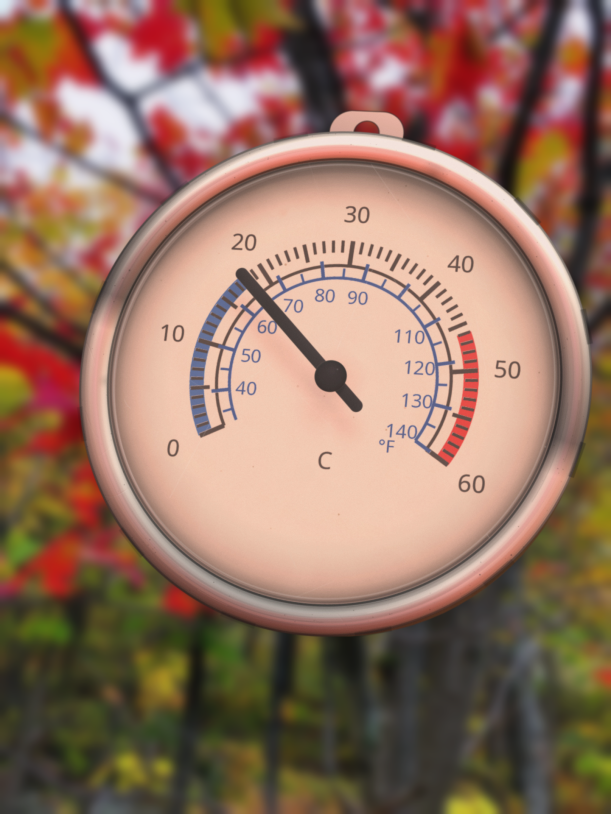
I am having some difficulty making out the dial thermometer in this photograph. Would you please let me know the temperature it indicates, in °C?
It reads 18 °C
